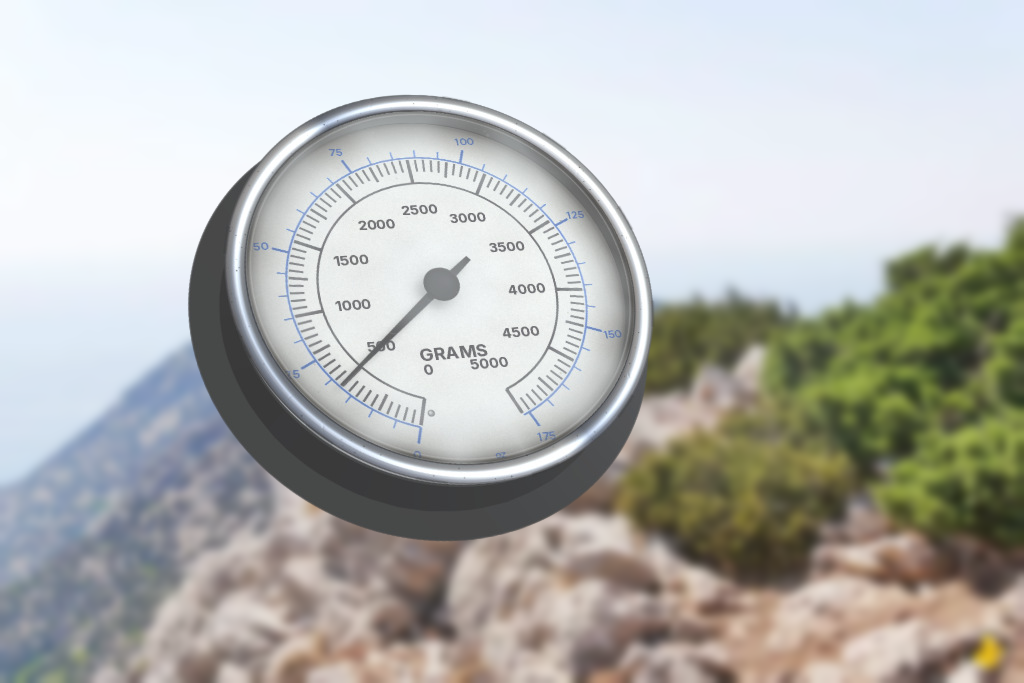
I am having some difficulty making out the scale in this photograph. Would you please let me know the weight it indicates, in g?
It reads 500 g
